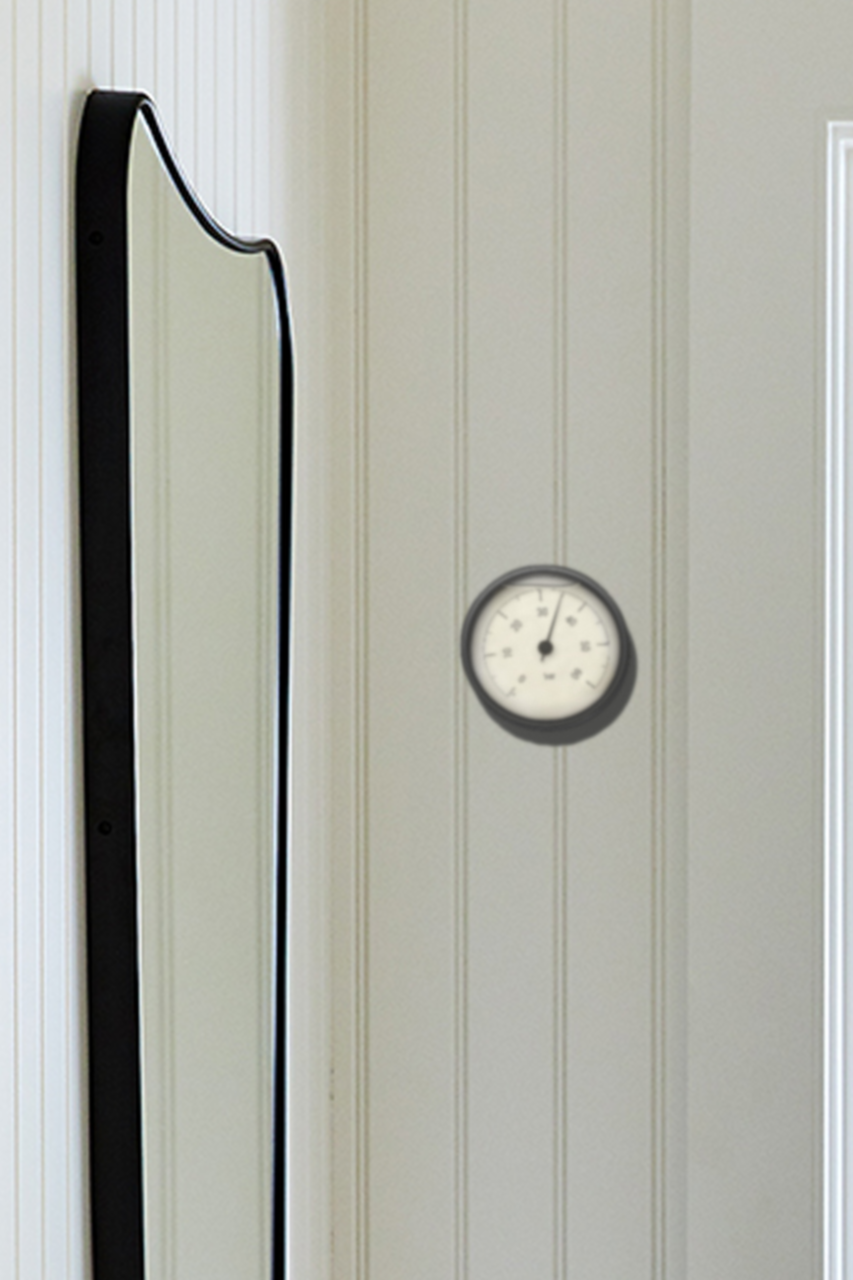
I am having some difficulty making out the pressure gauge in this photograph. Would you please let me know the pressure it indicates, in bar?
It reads 35 bar
